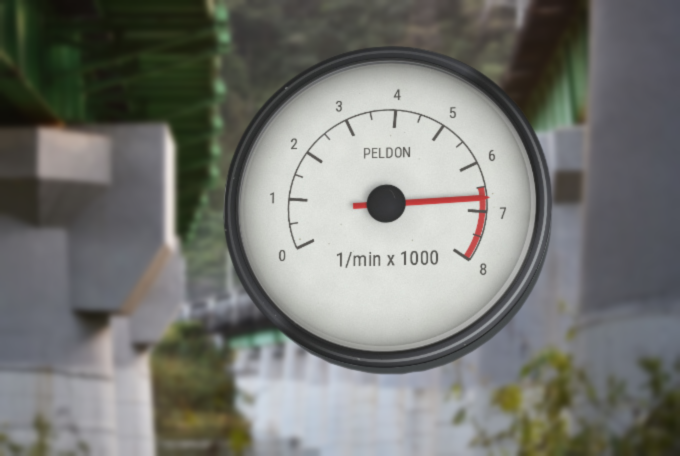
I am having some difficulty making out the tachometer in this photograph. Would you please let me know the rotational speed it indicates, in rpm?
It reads 6750 rpm
